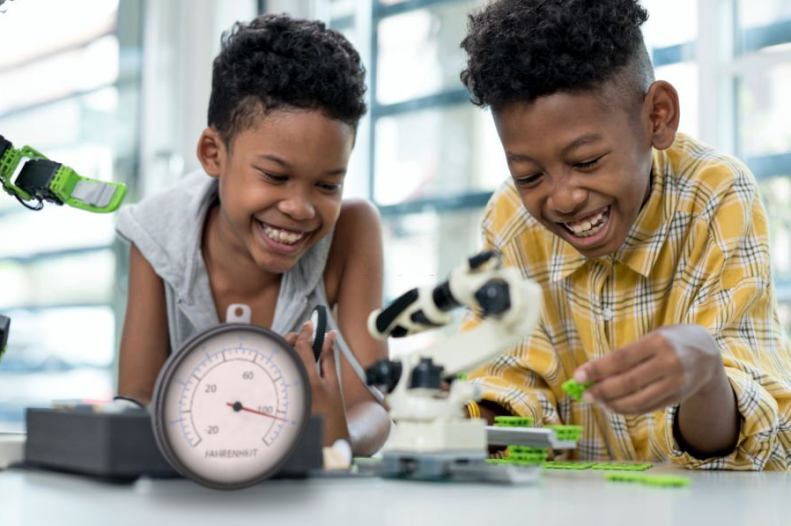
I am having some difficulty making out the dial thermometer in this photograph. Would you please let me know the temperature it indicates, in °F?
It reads 104 °F
